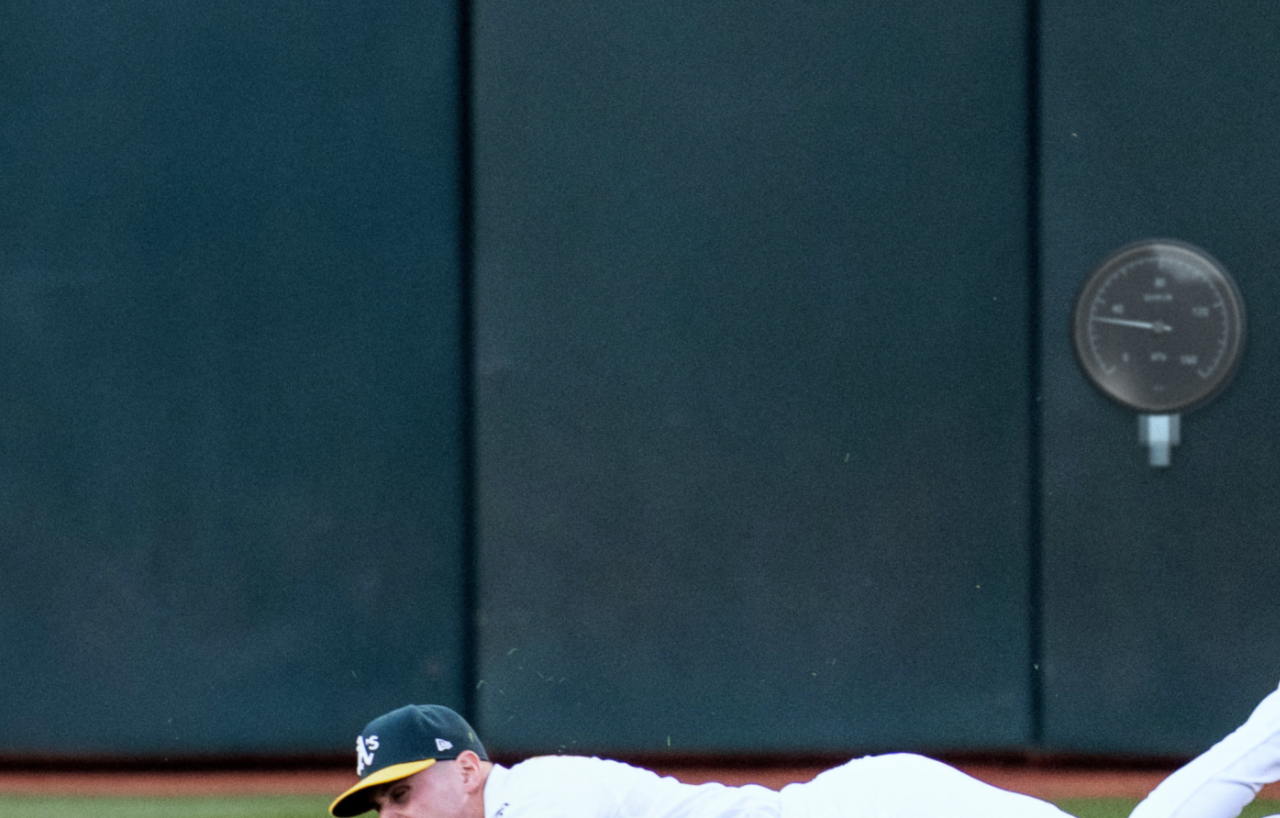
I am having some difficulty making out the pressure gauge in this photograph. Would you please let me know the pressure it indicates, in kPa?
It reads 30 kPa
